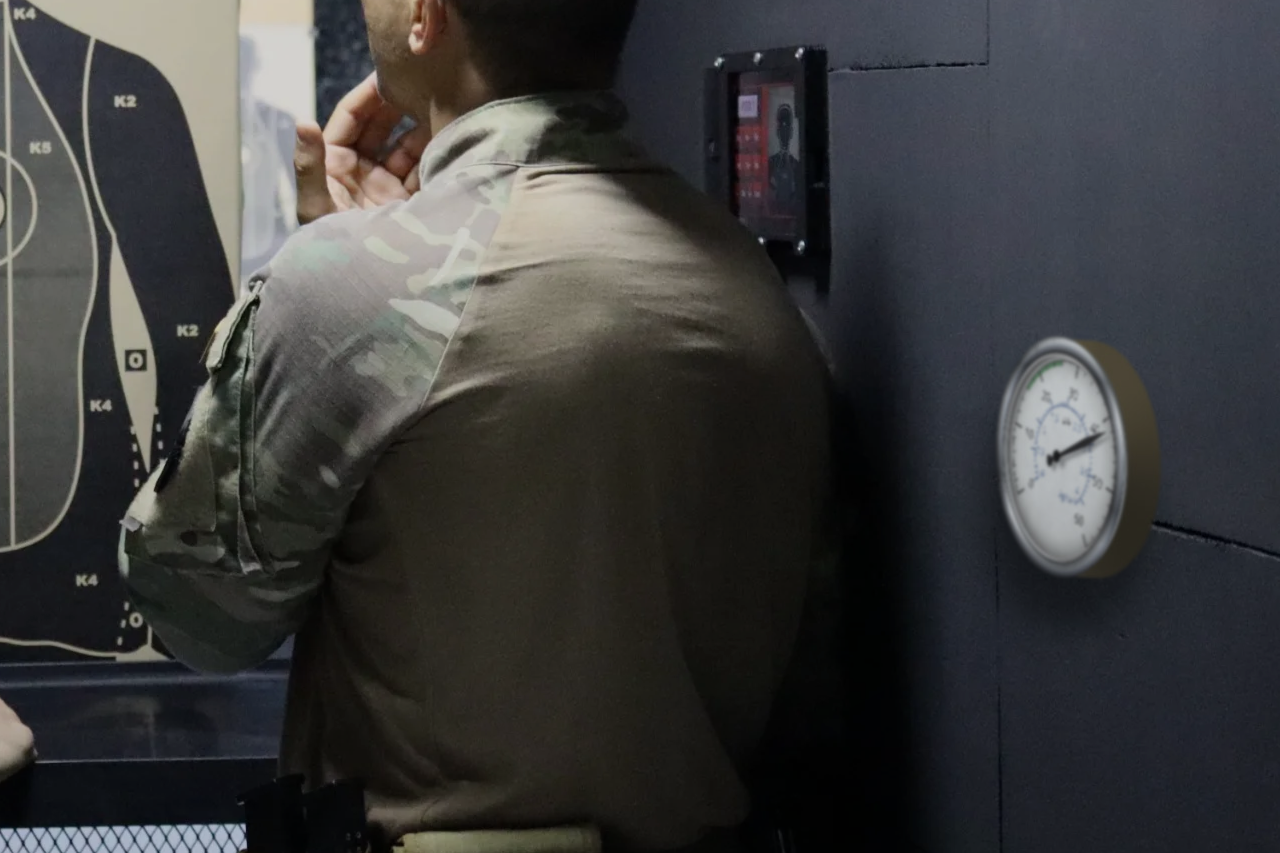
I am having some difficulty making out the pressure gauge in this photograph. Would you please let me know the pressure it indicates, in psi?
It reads 42 psi
